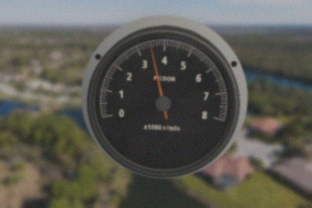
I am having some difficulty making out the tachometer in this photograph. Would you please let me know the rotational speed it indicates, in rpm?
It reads 3500 rpm
